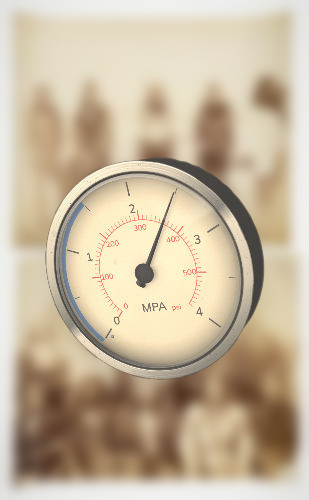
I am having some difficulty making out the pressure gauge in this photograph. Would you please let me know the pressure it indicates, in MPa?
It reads 2.5 MPa
